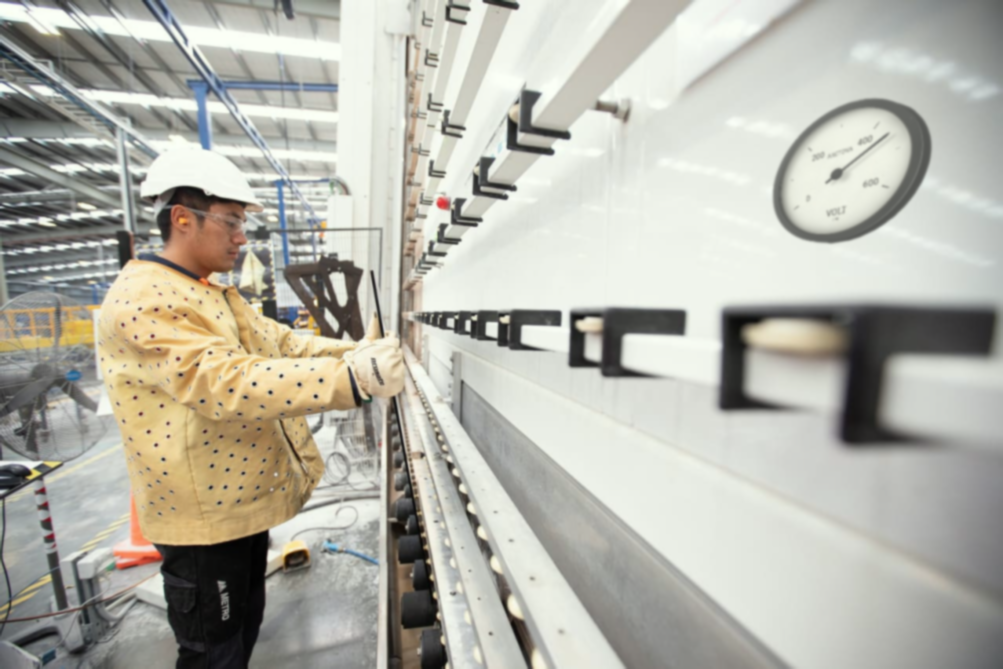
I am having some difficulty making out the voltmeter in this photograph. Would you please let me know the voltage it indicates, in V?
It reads 450 V
